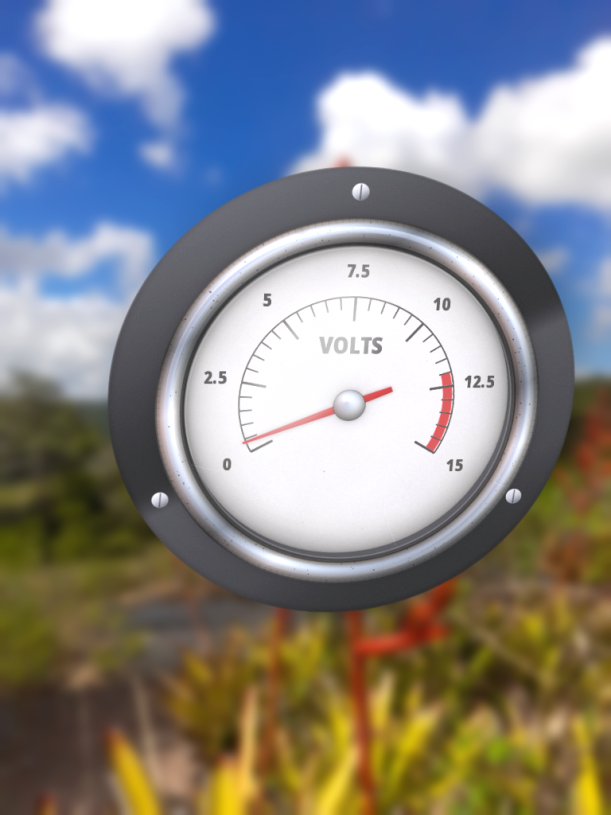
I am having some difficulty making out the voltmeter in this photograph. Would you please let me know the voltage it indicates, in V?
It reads 0.5 V
